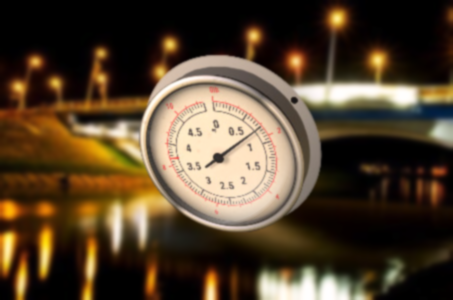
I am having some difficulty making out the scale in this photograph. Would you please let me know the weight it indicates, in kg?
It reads 0.75 kg
